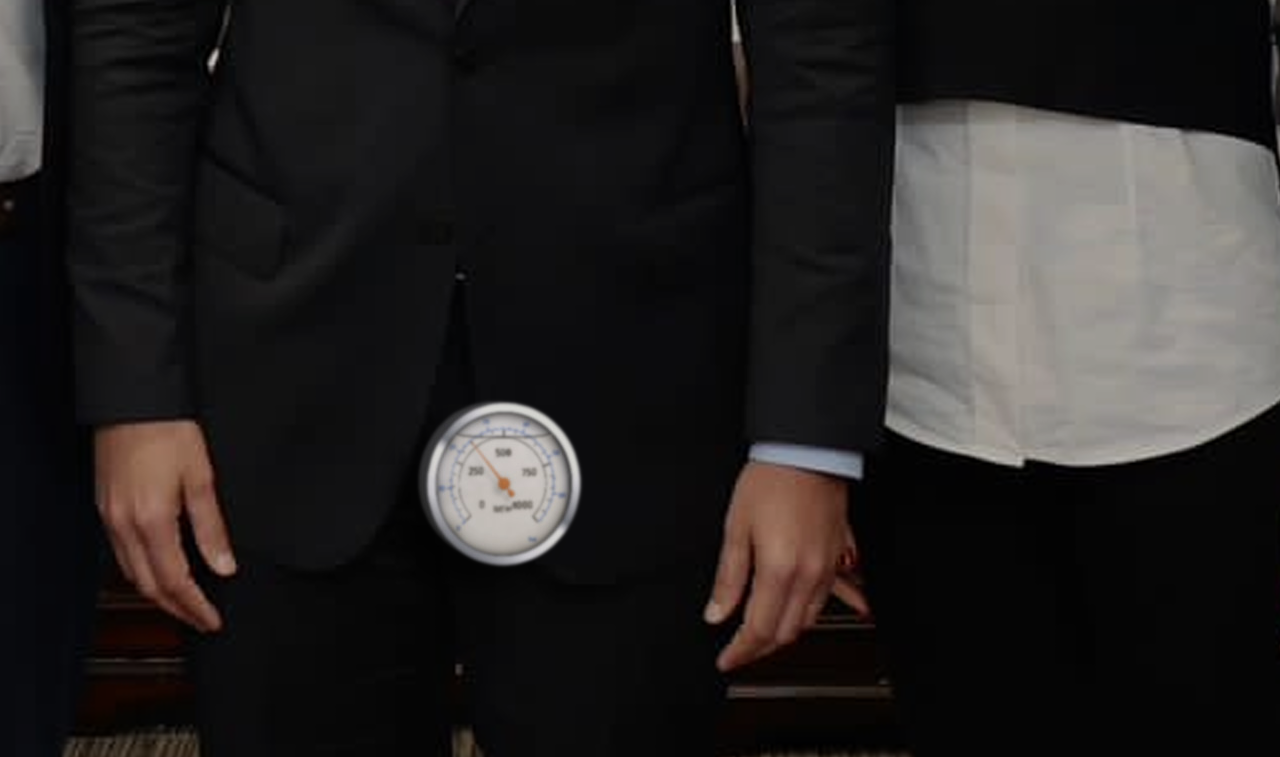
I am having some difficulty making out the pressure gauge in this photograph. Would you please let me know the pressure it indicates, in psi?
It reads 350 psi
